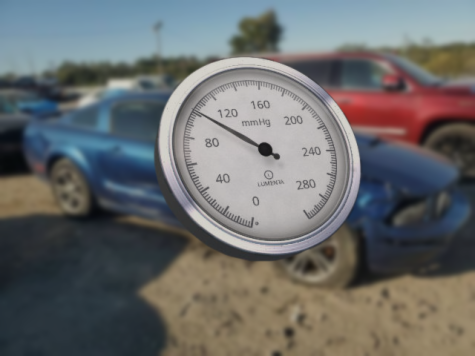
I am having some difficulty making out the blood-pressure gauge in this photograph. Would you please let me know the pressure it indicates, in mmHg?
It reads 100 mmHg
